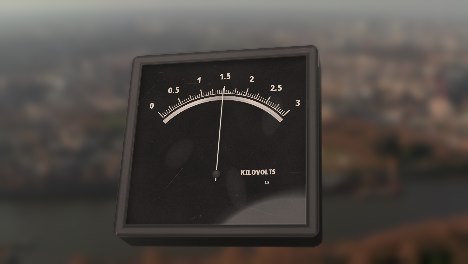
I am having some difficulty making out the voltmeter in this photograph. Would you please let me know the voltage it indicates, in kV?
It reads 1.5 kV
